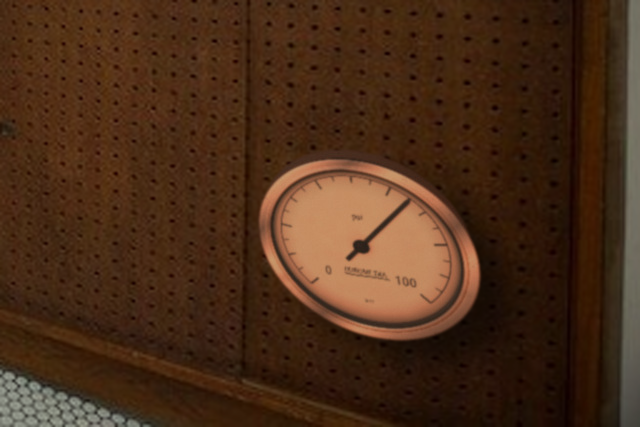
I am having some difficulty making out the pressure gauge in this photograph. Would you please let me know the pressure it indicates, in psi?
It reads 65 psi
